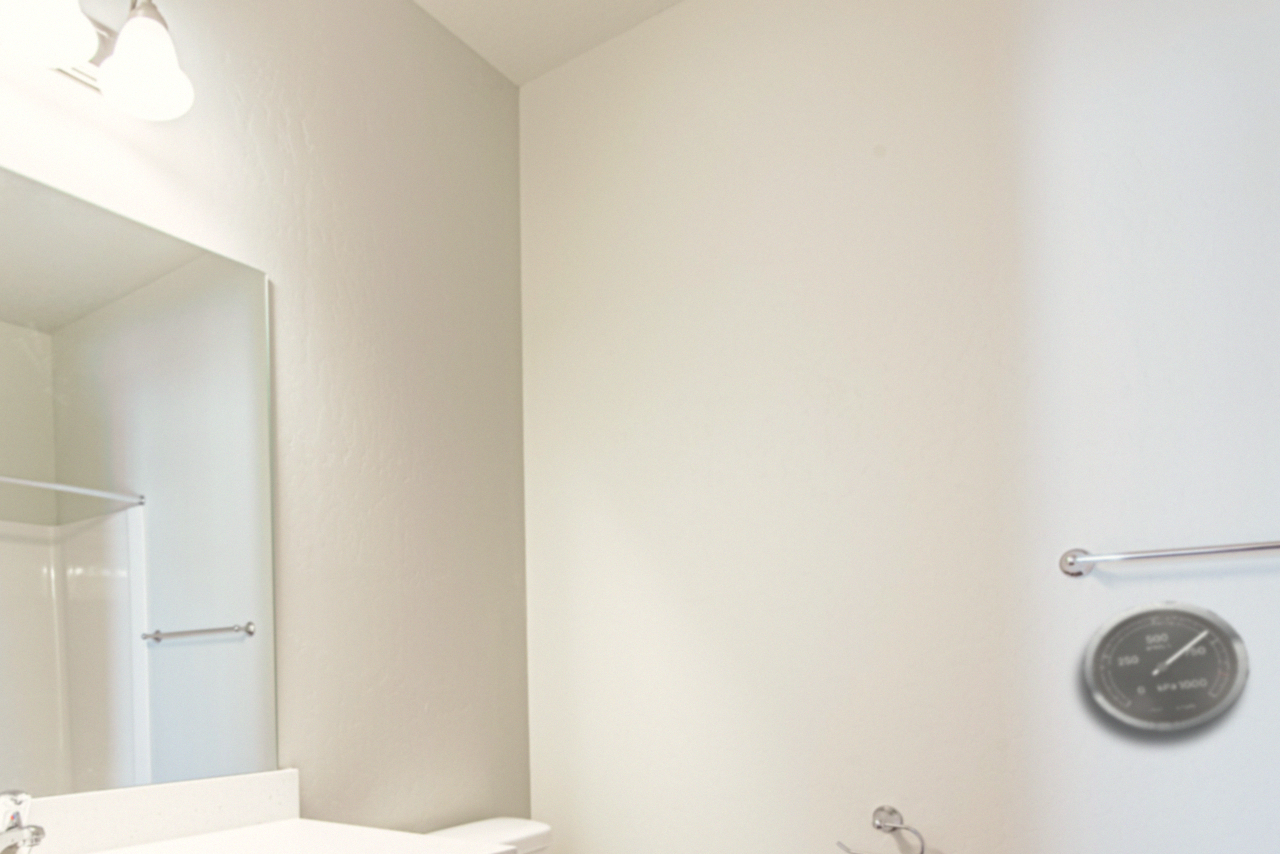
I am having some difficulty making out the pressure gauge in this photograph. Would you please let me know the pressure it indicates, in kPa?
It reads 700 kPa
